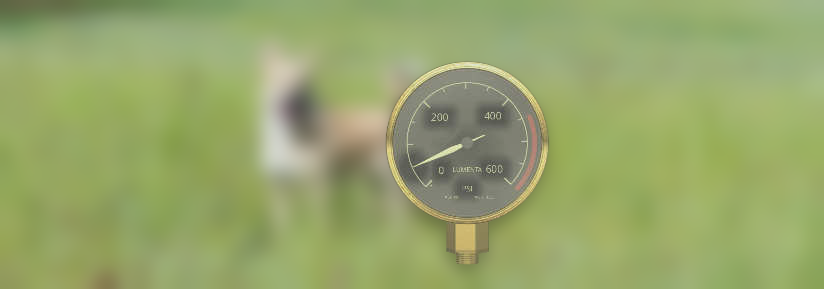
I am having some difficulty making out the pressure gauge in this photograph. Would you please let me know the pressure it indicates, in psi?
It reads 50 psi
